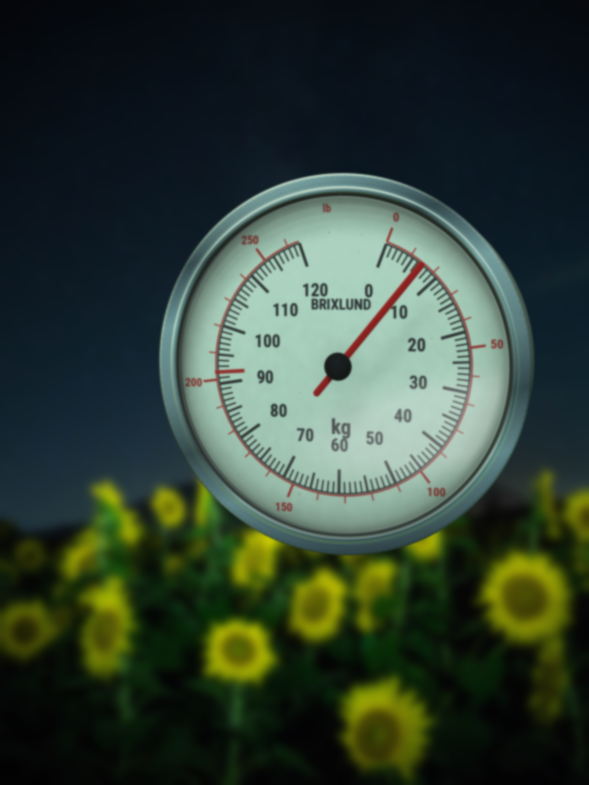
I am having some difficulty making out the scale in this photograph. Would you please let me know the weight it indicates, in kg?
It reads 7 kg
